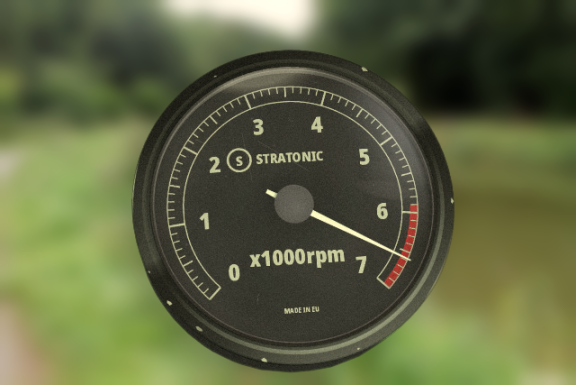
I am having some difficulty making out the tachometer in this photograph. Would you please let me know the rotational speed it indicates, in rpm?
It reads 6600 rpm
